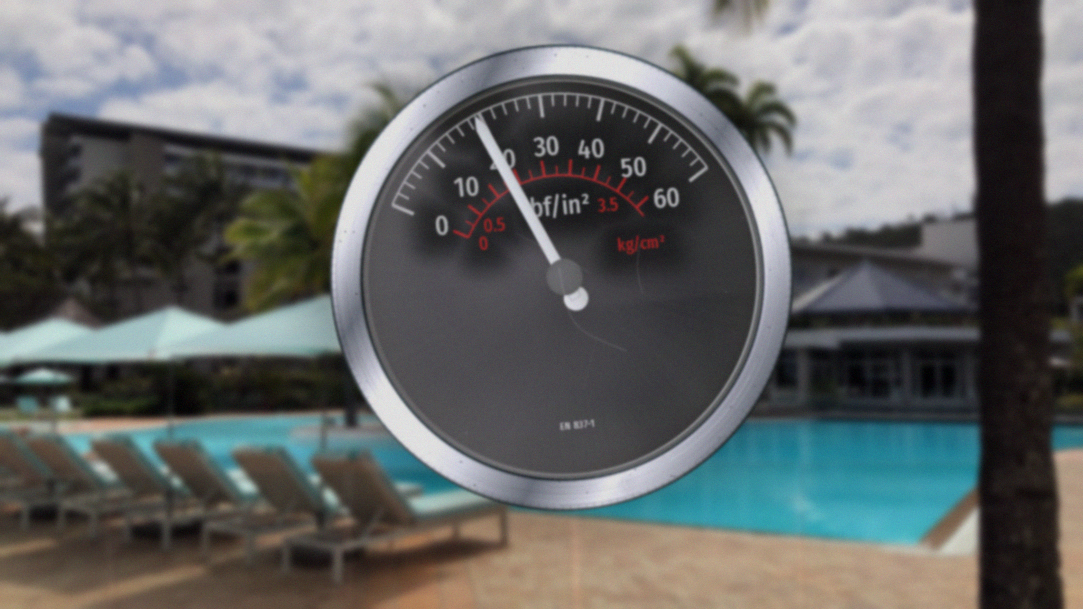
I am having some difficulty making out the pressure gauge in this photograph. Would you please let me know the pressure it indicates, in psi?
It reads 19 psi
